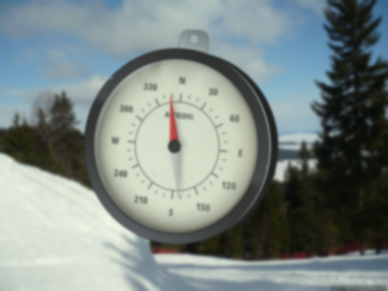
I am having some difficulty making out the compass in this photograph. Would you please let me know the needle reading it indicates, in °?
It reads 350 °
